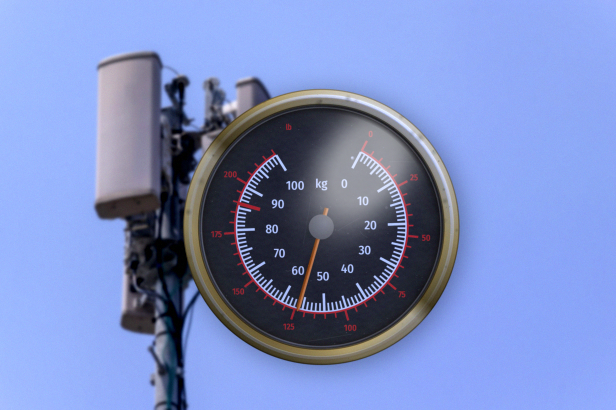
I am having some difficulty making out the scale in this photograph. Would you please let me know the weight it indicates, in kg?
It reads 56 kg
